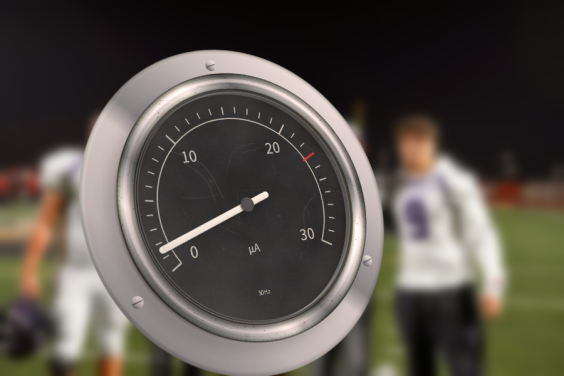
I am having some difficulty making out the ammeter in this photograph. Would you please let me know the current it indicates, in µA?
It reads 1.5 µA
